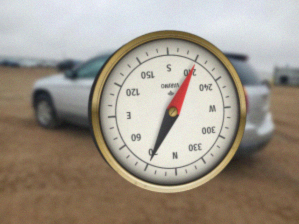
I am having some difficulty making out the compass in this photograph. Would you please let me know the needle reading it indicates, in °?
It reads 210 °
